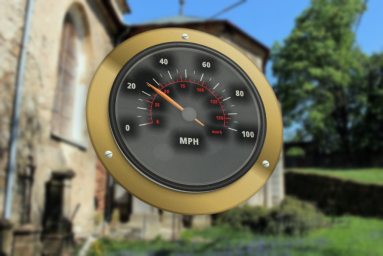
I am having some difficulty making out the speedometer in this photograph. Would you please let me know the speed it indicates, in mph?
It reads 25 mph
